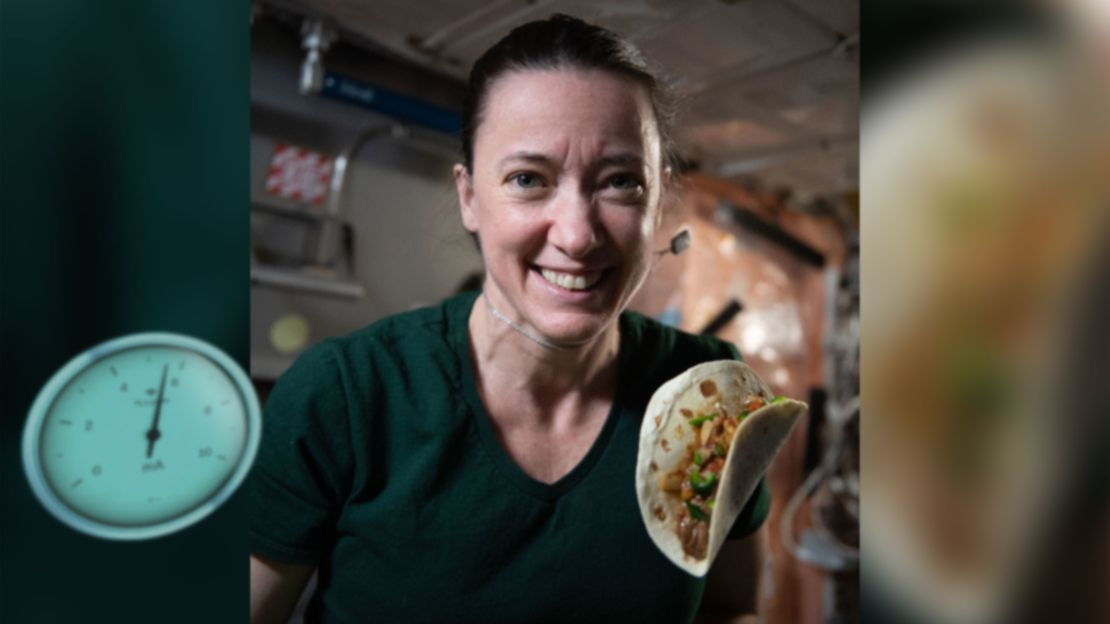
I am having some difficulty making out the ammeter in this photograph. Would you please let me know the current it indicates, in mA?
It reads 5.5 mA
